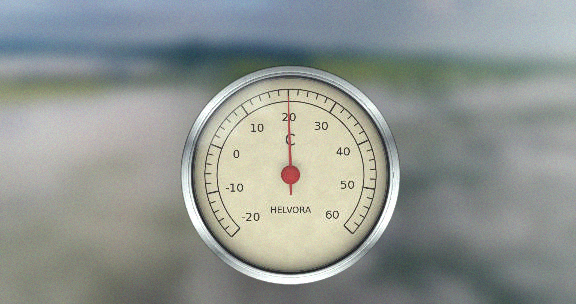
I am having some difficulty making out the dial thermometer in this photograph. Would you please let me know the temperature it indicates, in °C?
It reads 20 °C
